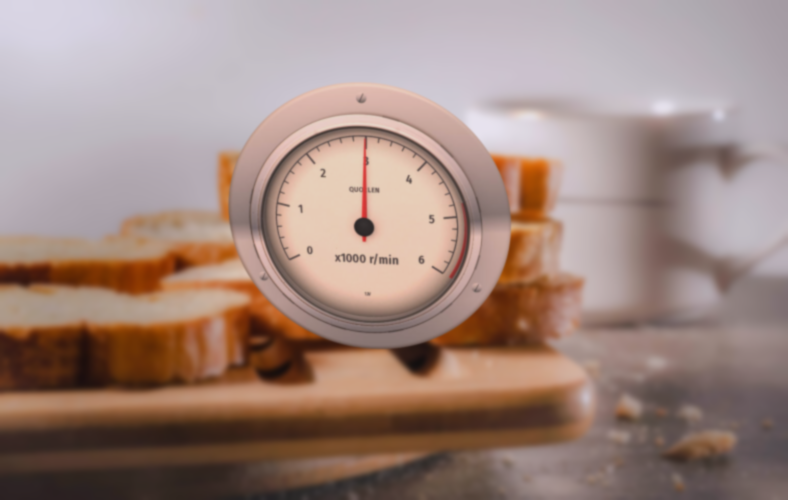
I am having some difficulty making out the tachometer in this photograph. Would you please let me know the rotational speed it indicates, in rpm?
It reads 3000 rpm
